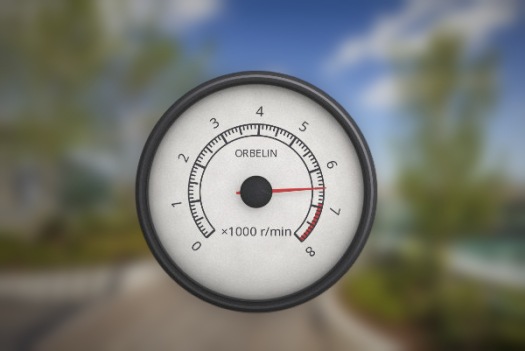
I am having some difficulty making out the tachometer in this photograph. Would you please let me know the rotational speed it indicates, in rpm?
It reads 6500 rpm
